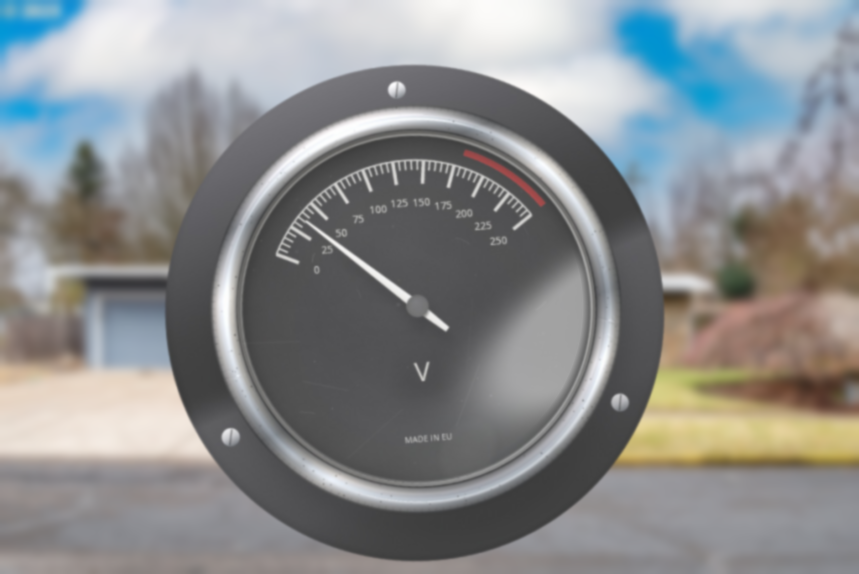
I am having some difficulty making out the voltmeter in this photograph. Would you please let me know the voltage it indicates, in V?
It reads 35 V
